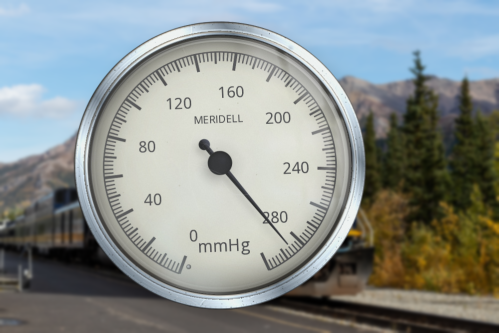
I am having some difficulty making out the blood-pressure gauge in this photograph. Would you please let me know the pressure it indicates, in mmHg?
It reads 286 mmHg
